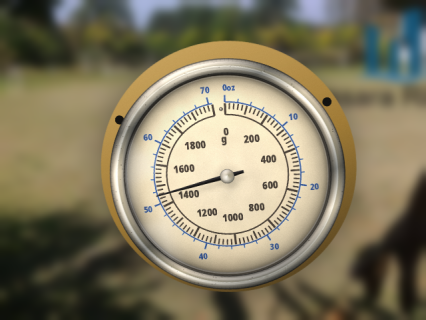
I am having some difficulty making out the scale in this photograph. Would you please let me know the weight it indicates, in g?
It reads 1460 g
